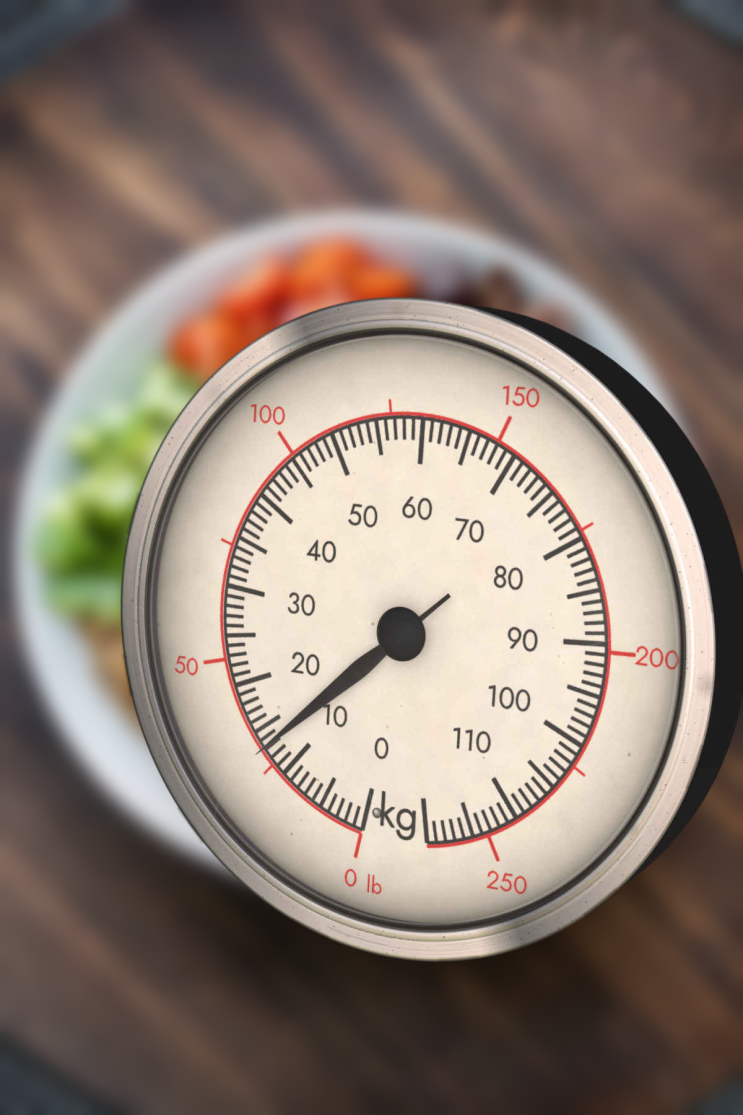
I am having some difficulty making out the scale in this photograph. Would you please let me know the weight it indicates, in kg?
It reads 13 kg
